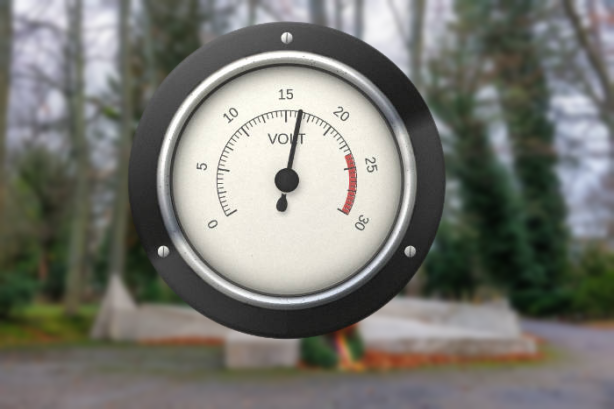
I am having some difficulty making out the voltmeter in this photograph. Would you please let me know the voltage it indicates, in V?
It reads 16.5 V
